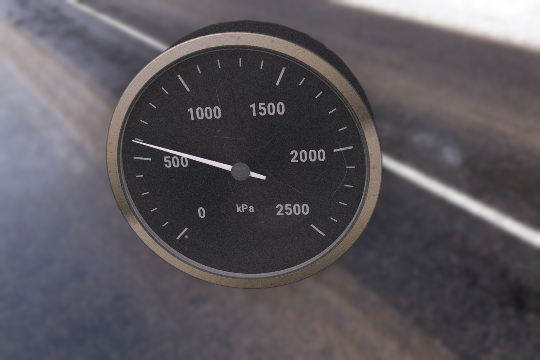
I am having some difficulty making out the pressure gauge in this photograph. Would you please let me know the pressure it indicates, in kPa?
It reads 600 kPa
